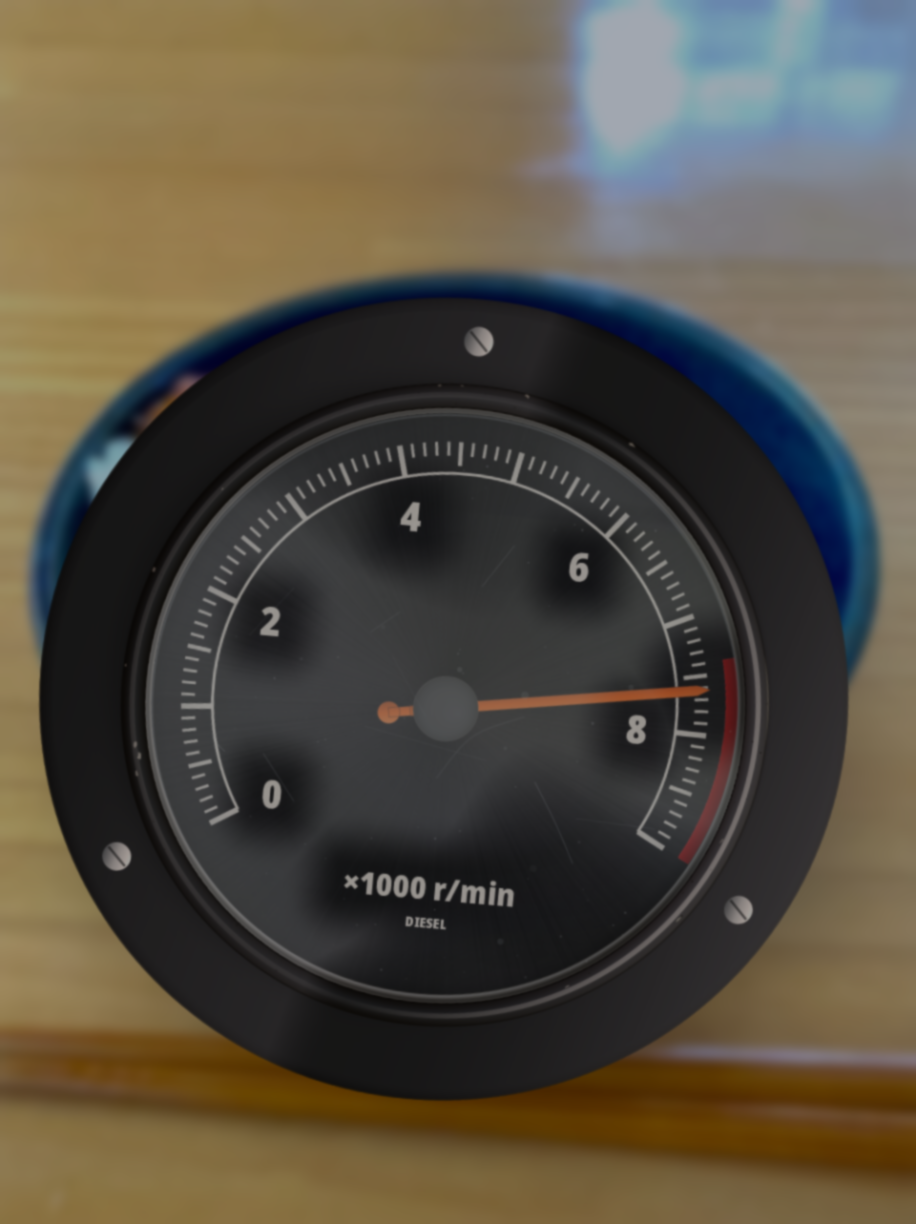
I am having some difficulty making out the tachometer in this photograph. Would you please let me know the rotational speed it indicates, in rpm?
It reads 7600 rpm
